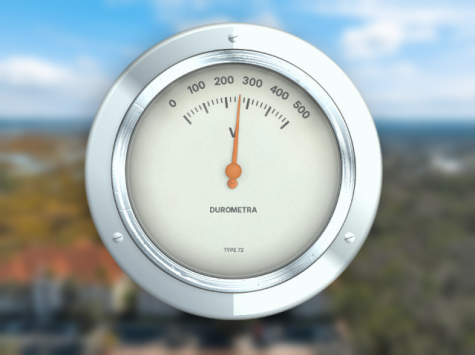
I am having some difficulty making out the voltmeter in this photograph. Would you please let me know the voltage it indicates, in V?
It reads 260 V
